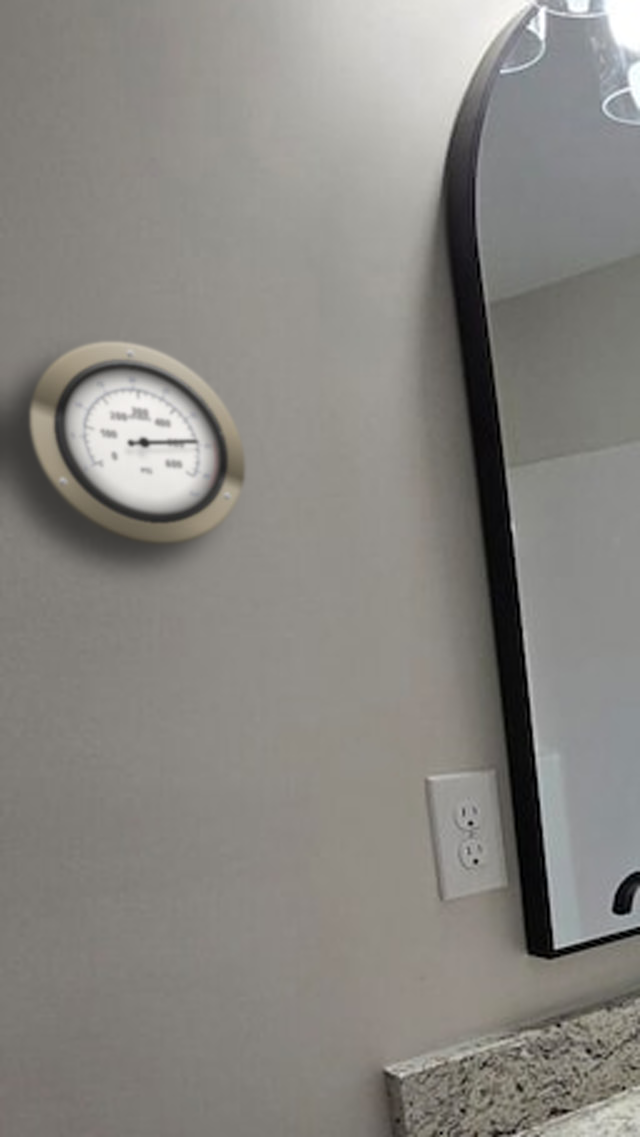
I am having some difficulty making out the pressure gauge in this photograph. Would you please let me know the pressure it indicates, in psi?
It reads 500 psi
